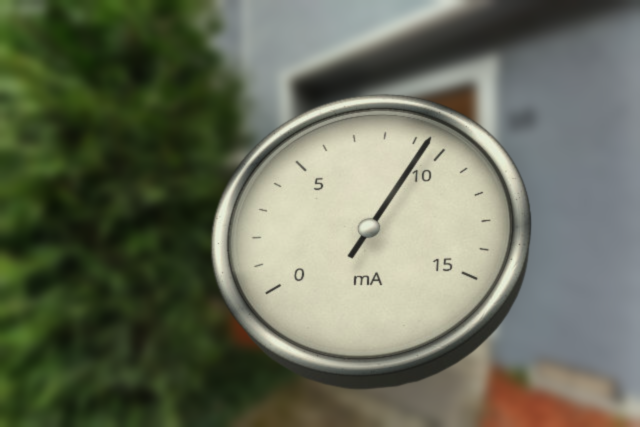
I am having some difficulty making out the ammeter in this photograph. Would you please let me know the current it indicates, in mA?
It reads 9.5 mA
